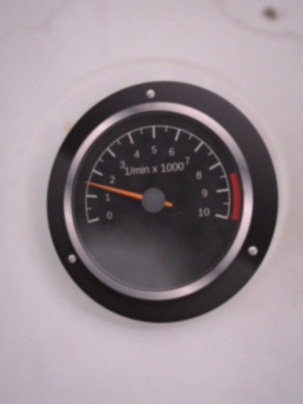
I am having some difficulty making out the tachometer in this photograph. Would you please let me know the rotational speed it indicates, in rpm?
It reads 1500 rpm
